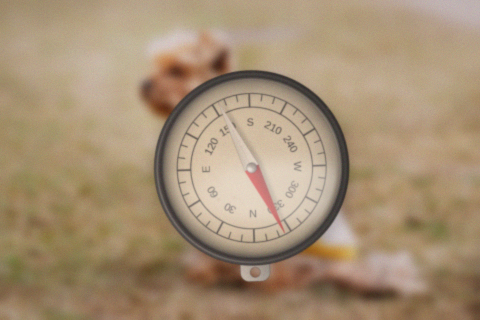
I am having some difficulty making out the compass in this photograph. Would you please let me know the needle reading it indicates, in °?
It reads 335 °
